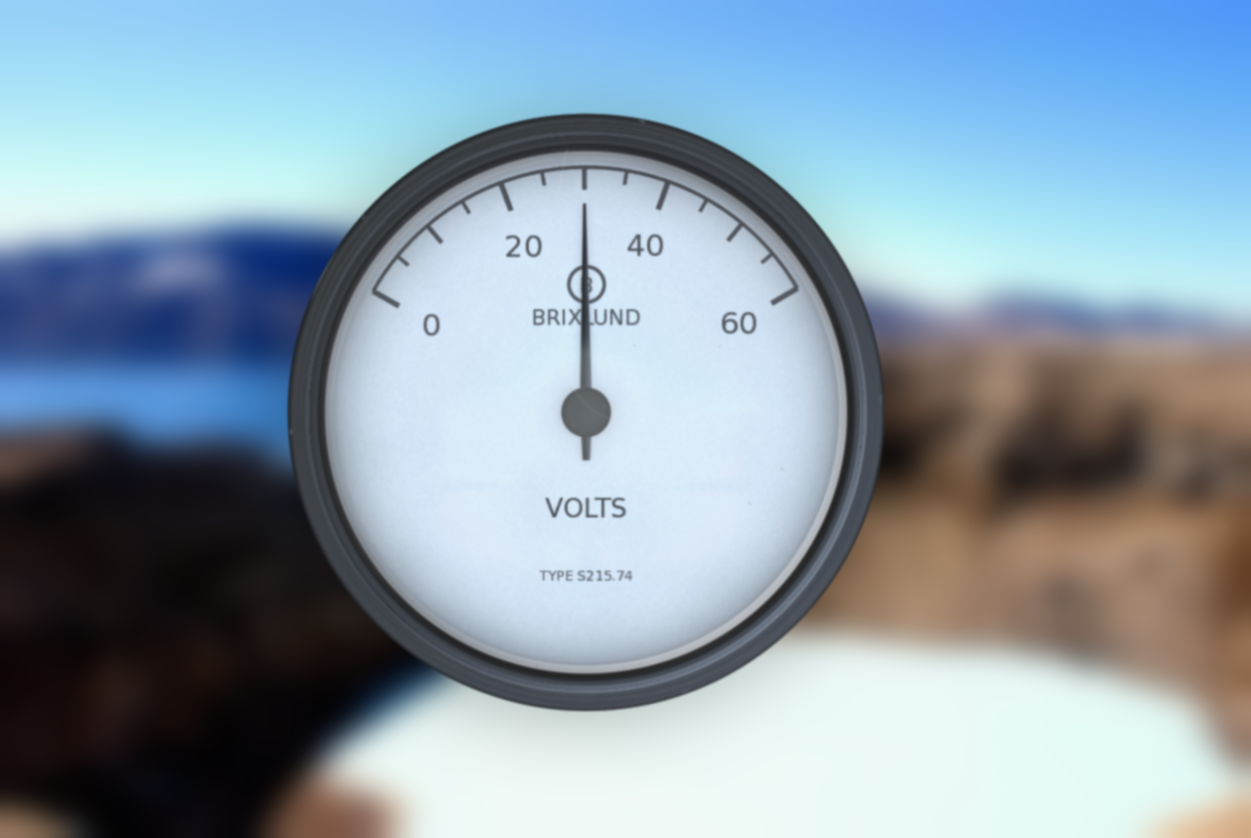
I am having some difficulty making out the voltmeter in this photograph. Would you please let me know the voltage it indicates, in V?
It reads 30 V
